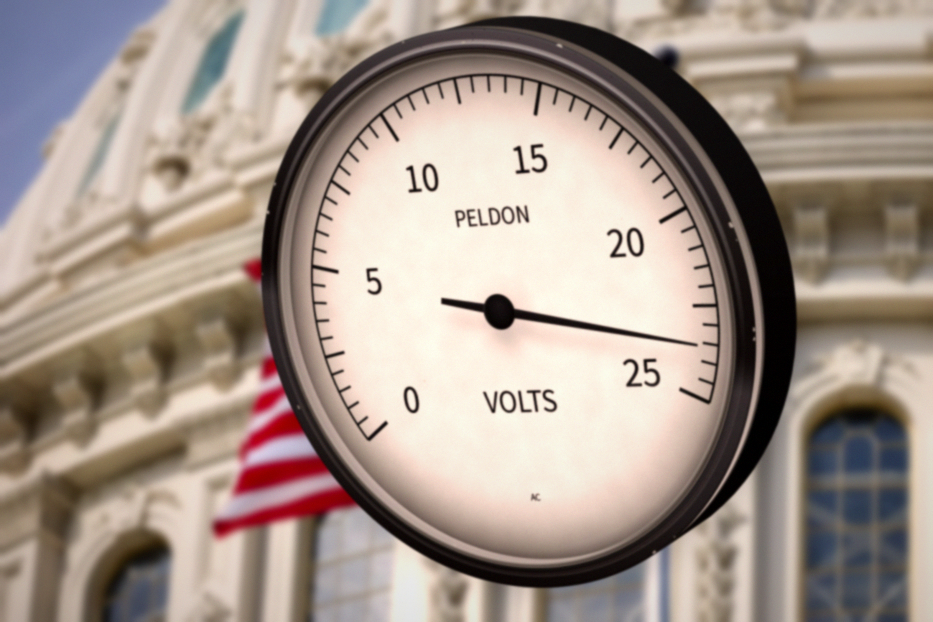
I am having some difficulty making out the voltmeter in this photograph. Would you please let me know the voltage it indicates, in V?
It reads 23.5 V
